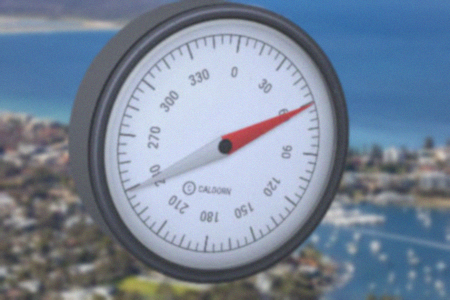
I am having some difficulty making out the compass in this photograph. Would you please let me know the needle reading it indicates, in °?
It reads 60 °
